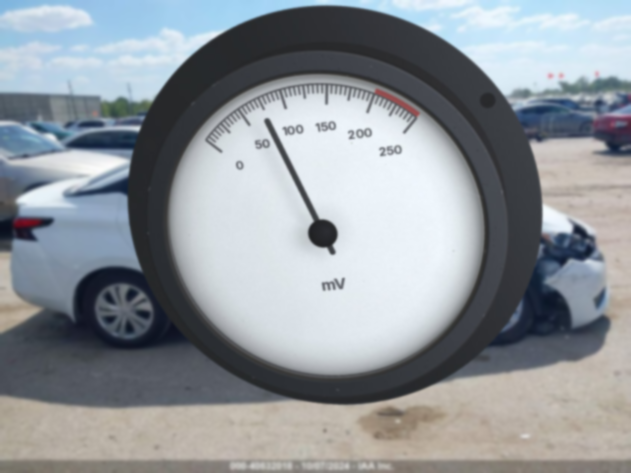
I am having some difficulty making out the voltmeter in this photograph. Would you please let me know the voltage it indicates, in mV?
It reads 75 mV
